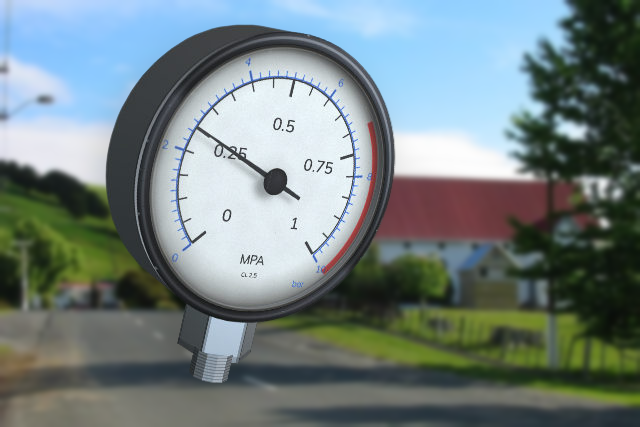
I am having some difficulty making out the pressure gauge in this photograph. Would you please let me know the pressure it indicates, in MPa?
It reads 0.25 MPa
